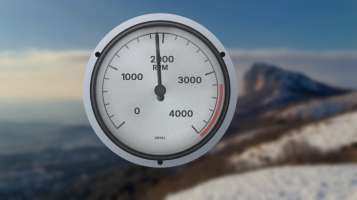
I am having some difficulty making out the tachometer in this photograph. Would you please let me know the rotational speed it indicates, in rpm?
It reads 1900 rpm
